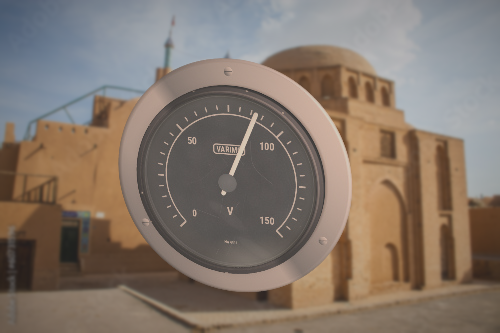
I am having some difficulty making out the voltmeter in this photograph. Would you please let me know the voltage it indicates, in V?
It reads 87.5 V
